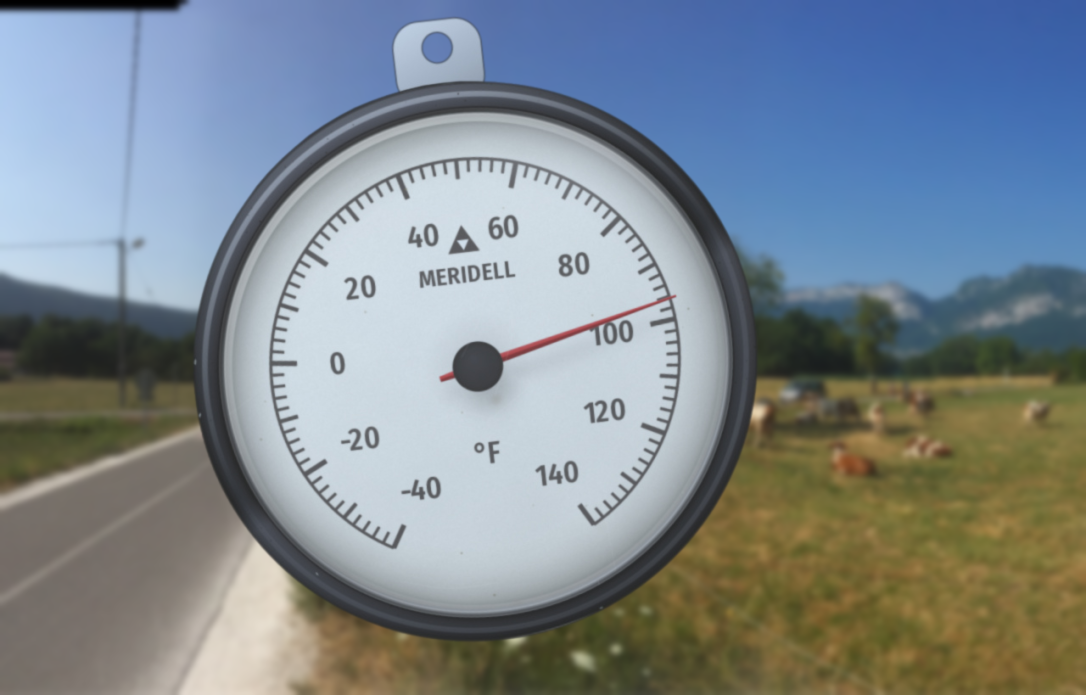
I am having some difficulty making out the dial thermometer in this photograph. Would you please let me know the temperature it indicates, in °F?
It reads 96 °F
